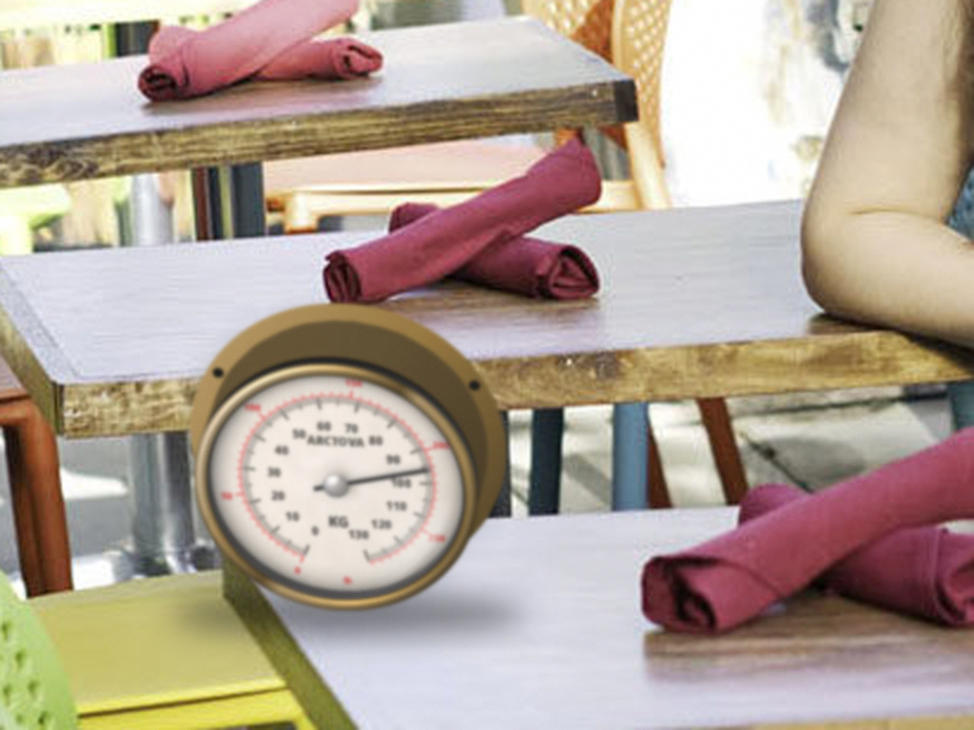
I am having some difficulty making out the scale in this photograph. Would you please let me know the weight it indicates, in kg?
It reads 95 kg
